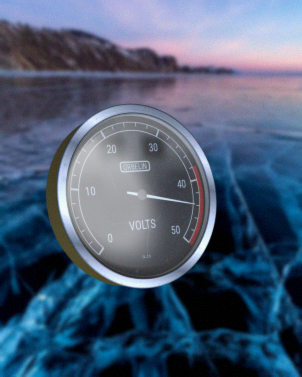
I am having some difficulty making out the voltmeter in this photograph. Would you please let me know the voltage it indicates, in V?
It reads 44 V
